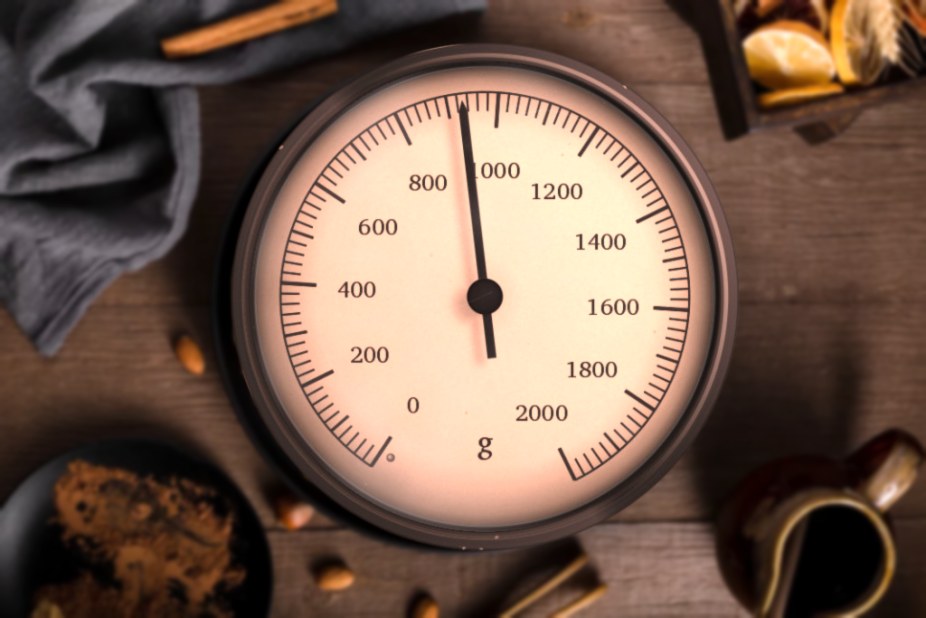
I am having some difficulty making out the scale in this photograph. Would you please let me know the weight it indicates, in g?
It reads 930 g
